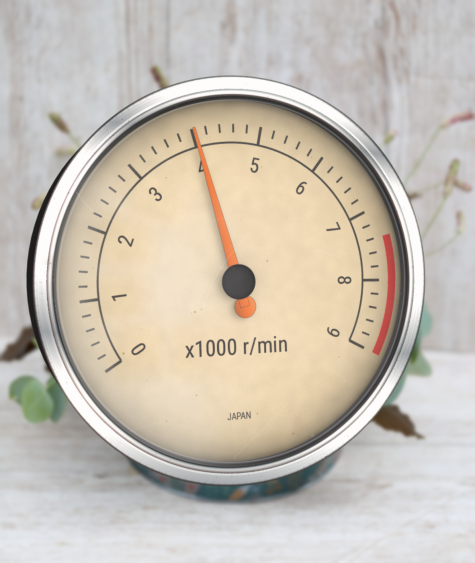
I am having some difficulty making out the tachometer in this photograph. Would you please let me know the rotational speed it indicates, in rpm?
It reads 4000 rpm
